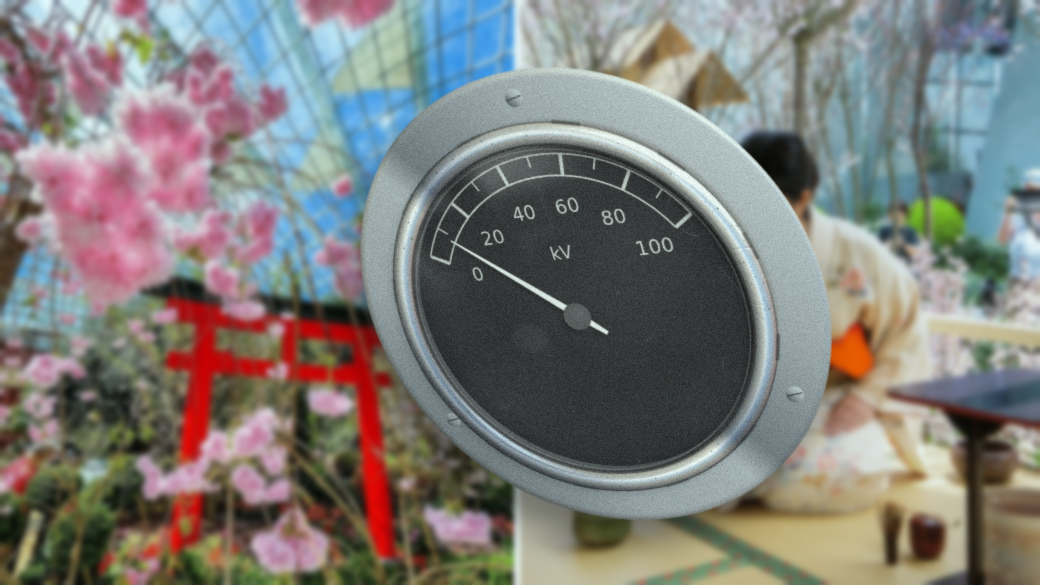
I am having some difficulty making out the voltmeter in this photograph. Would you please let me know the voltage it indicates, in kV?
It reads 10 kV
